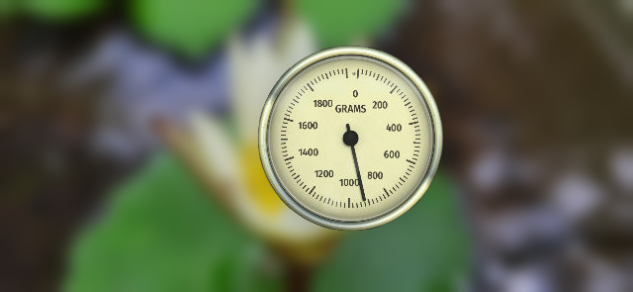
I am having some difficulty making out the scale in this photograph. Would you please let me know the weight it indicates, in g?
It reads 920 g
